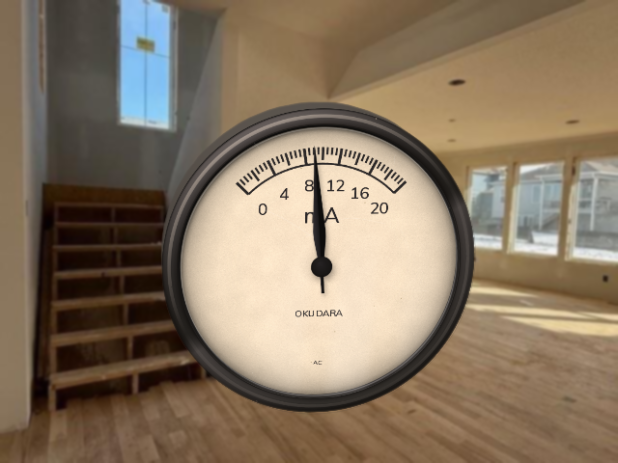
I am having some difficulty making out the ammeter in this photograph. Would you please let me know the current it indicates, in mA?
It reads 9 mA
